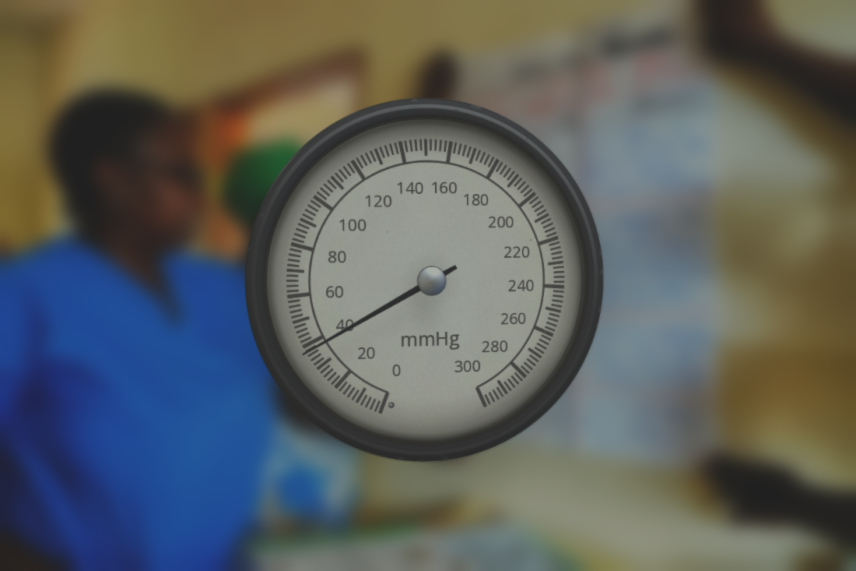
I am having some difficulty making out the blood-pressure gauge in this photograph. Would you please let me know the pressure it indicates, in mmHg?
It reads 38 mmHg
